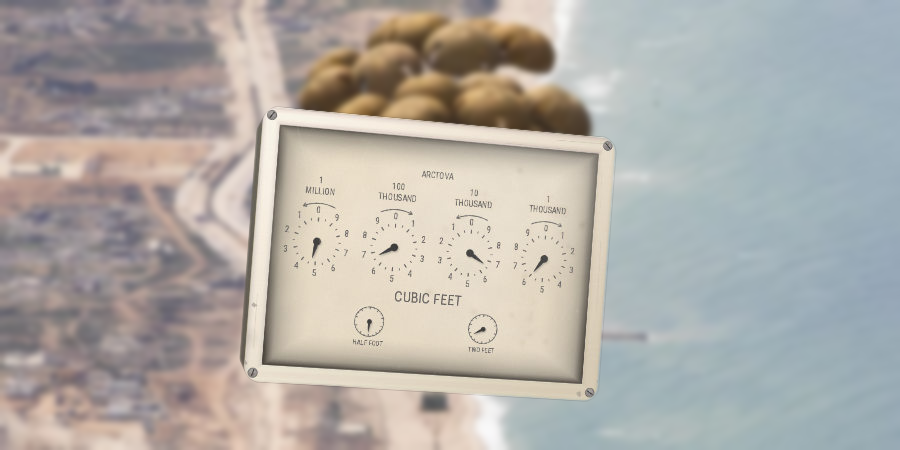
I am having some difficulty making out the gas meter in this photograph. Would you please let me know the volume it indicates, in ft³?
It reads 466600 ft³
